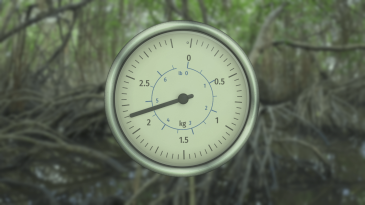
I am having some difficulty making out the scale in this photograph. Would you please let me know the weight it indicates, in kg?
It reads 2.15 kg
